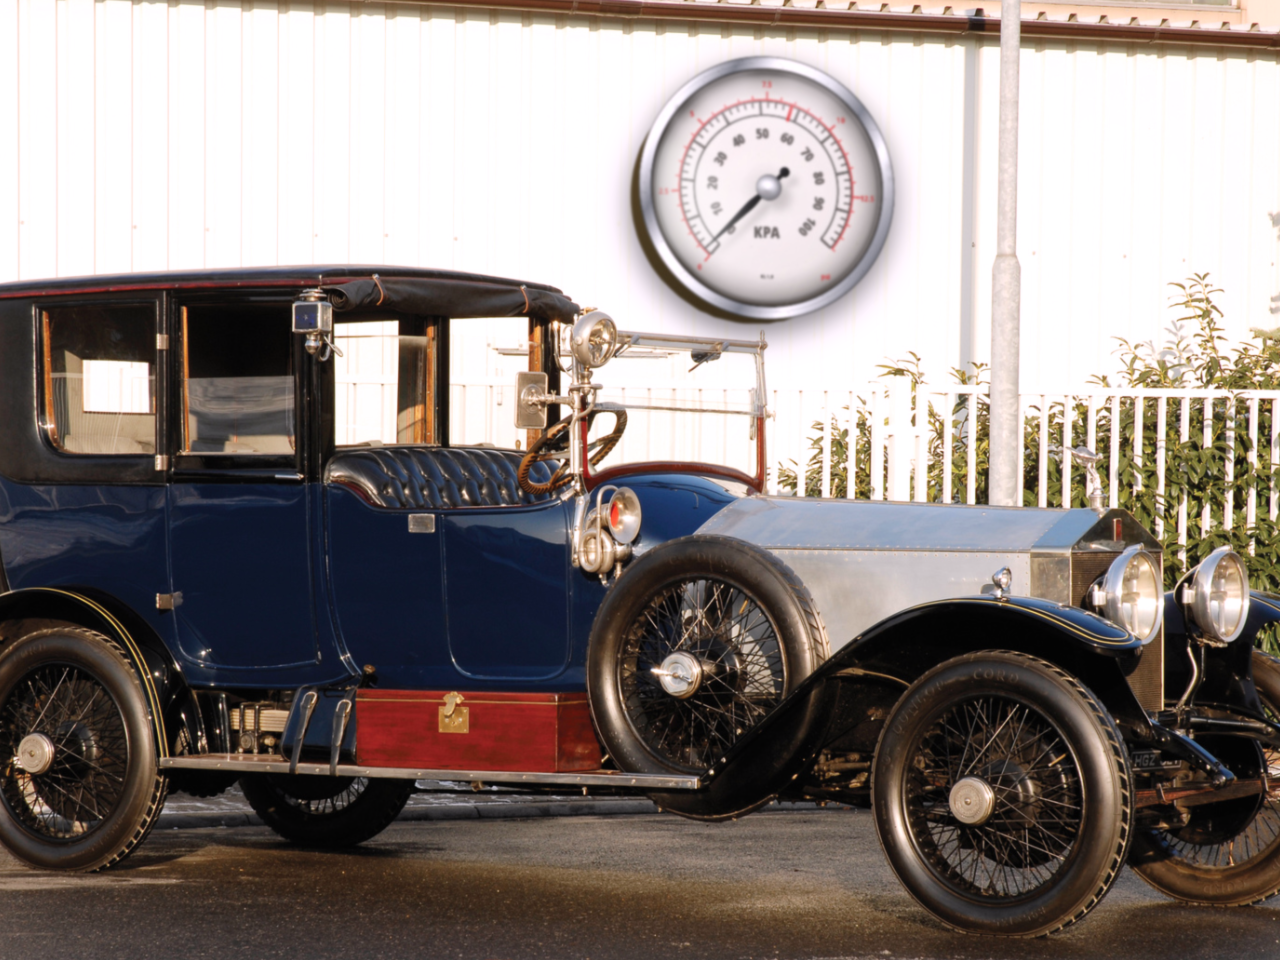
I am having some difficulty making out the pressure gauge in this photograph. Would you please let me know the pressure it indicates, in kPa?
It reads 2 kPa
